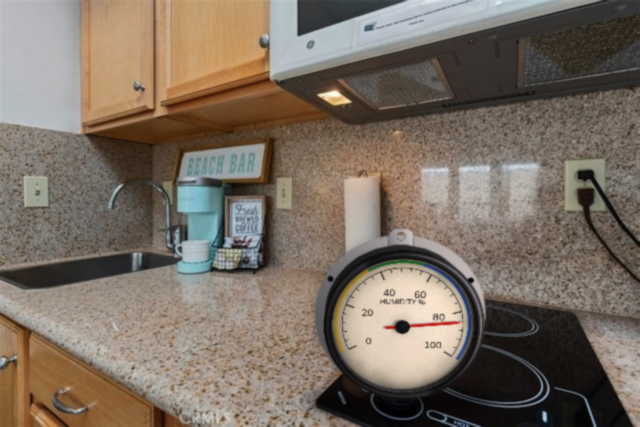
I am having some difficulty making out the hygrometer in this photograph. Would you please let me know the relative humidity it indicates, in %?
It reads 84 %
